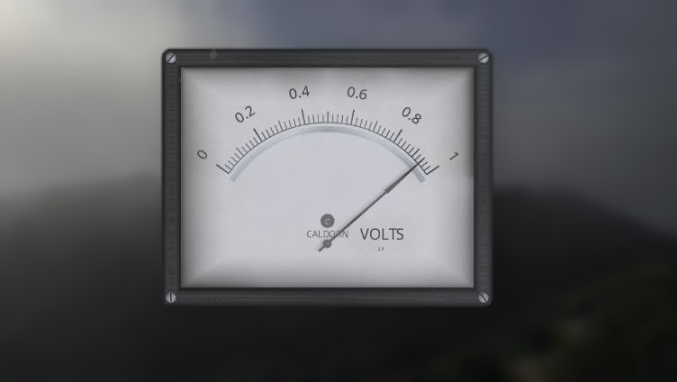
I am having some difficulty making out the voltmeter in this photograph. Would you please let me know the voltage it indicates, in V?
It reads 0.94 V
